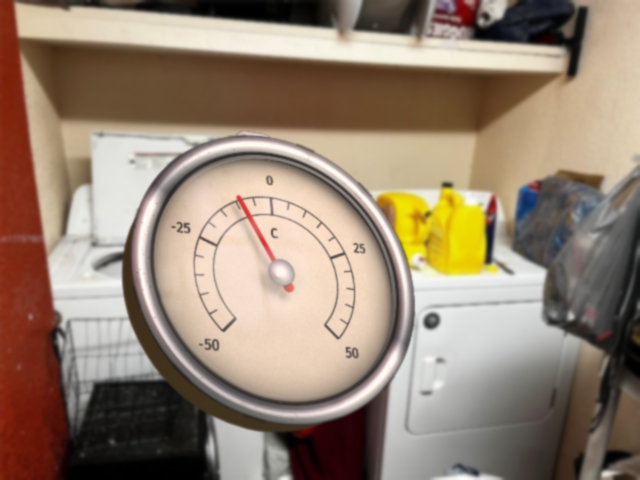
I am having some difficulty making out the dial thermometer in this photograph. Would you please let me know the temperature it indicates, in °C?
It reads -10 °C
